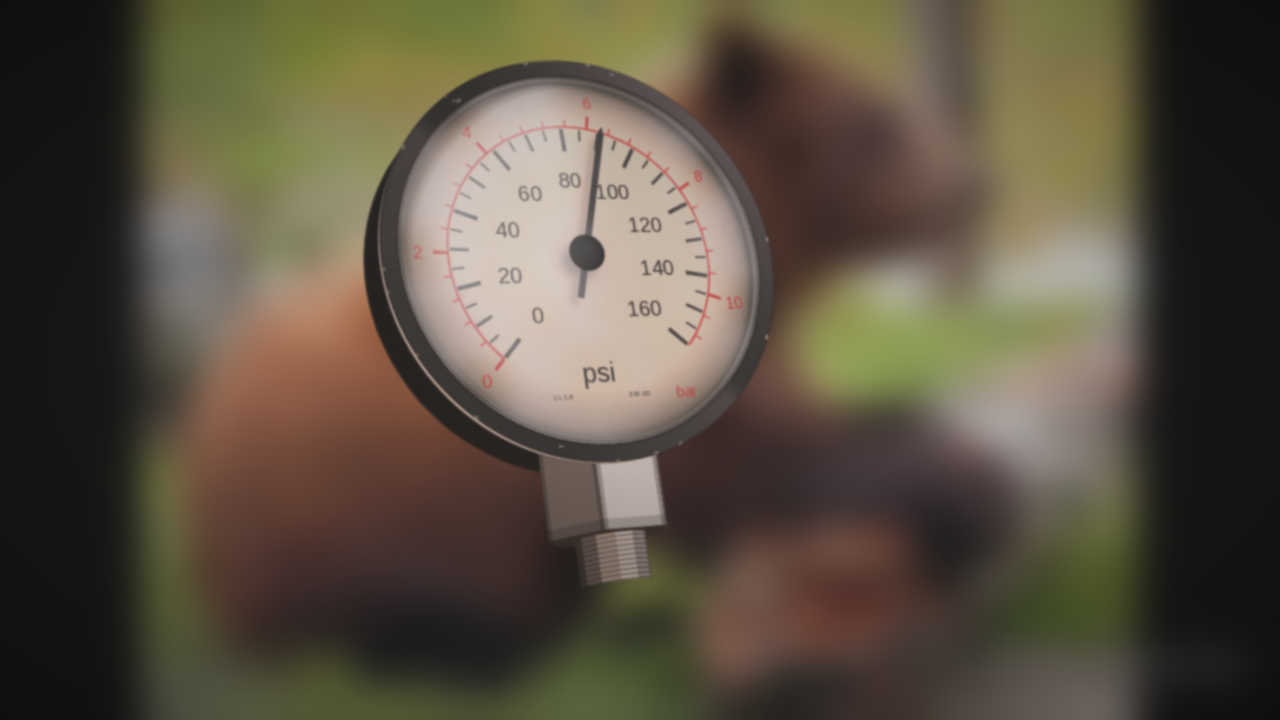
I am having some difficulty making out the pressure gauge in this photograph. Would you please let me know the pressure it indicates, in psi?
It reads 90 psi
